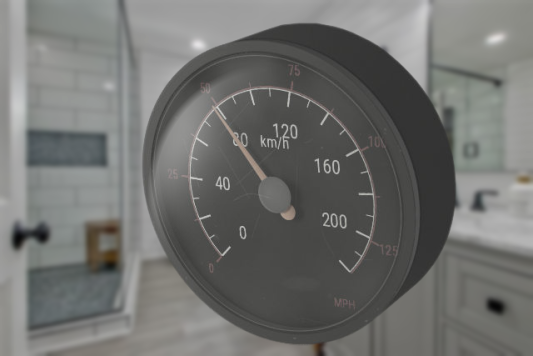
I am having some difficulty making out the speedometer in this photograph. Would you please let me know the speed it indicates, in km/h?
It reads 80 km/h
